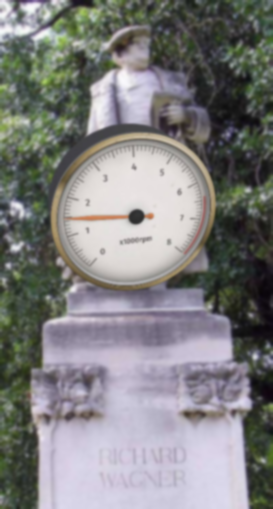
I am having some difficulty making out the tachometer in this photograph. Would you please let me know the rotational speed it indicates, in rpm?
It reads 1500 rpm
